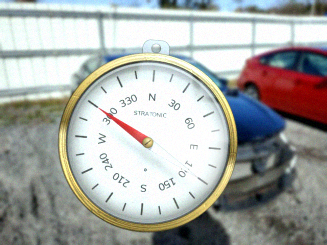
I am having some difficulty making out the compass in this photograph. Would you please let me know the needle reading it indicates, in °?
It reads 300 °
